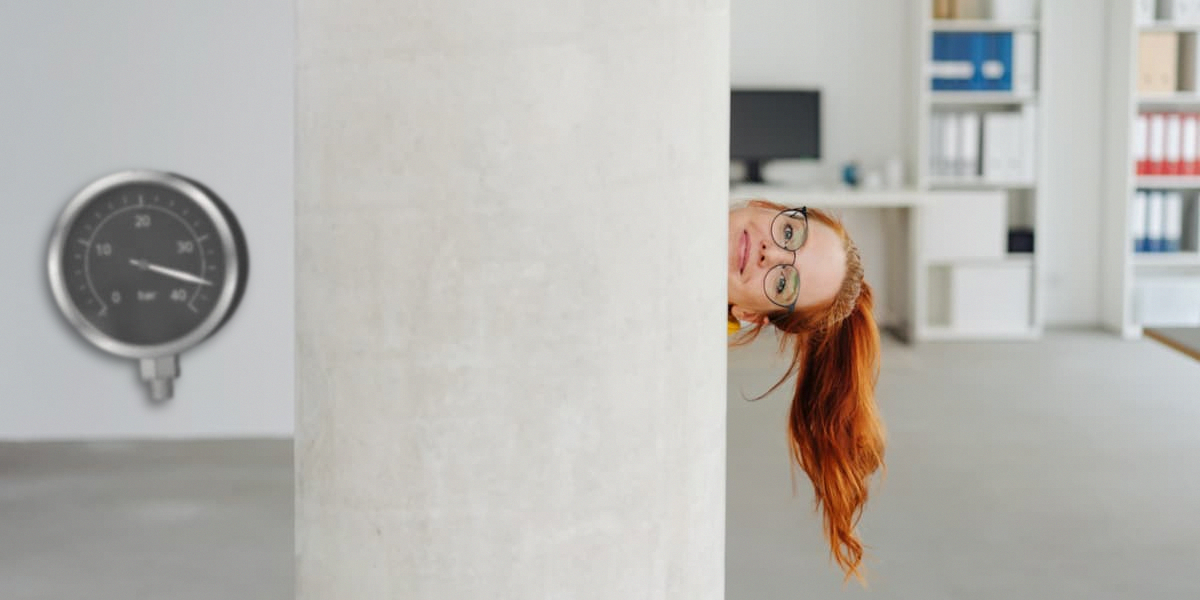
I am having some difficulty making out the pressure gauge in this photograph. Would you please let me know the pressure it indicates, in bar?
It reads 36 bar
